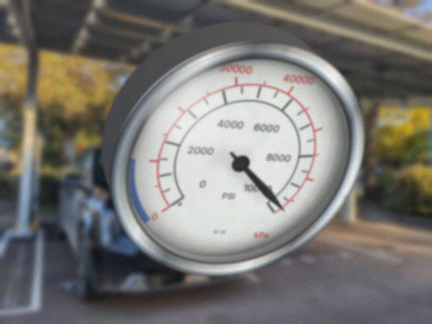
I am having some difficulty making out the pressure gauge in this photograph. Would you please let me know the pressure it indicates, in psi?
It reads 9750 psi
